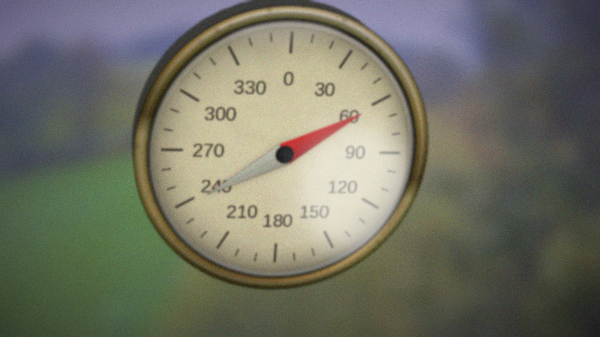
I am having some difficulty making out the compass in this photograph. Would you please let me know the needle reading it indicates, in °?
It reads 60 °
